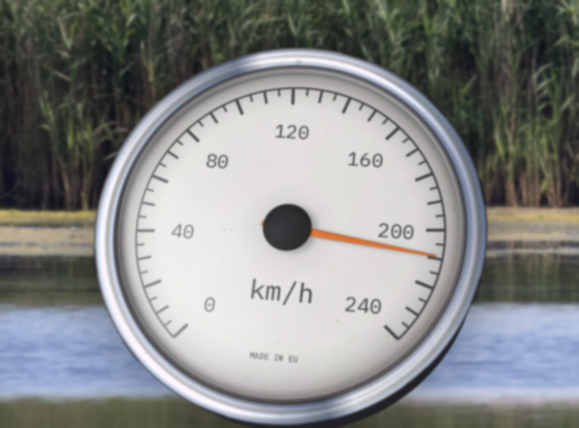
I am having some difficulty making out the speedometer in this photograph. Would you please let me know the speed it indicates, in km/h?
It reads 210 km/h
